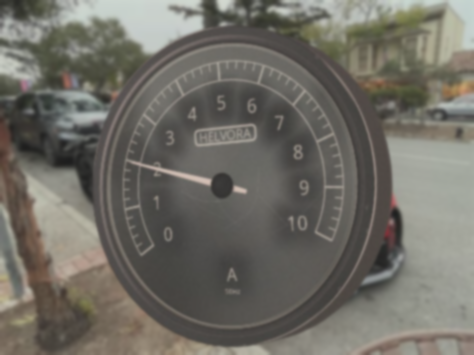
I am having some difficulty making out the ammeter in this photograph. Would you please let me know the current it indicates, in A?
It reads 2 A
